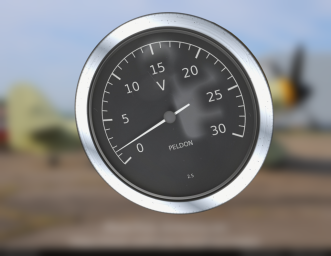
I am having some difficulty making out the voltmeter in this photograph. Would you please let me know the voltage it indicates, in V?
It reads 1.5 V
